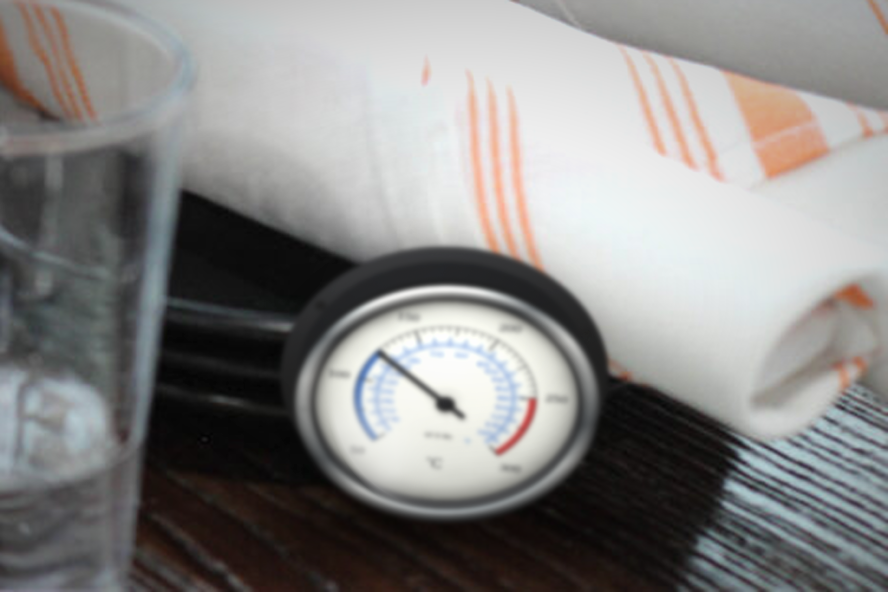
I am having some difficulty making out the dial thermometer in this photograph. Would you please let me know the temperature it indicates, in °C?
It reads 125 °C
